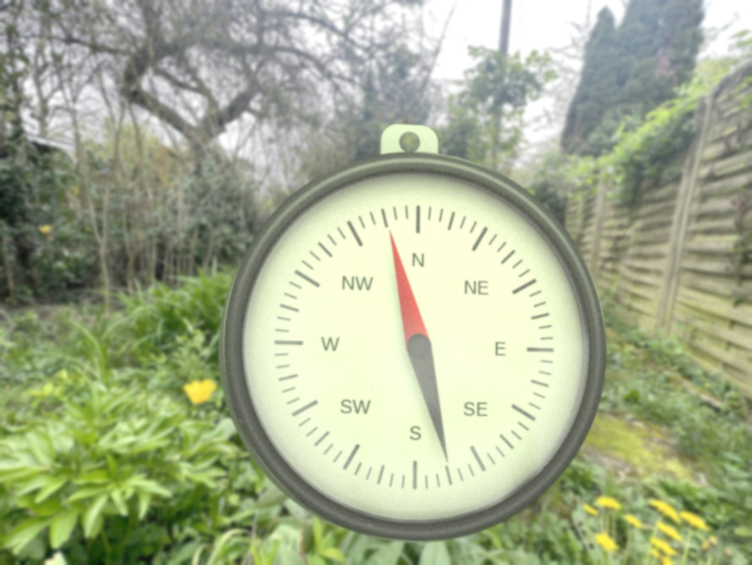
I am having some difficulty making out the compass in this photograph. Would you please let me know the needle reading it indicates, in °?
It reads 345 °
